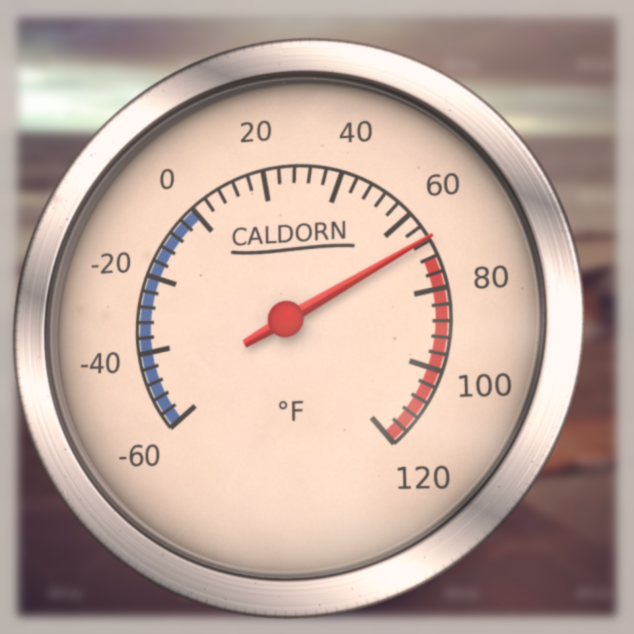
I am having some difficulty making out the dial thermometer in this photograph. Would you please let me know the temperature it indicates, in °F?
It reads 68 °F
